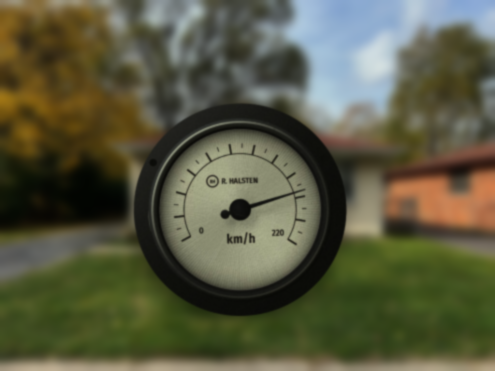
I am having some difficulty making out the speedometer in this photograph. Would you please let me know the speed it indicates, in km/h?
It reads 175 km/h
